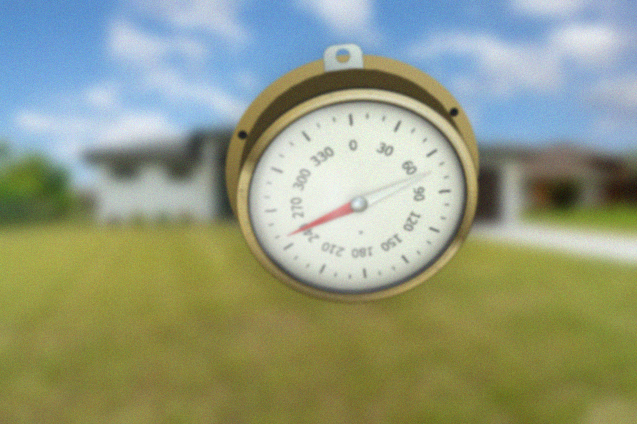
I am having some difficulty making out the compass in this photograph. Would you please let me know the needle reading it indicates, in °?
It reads 250 °
